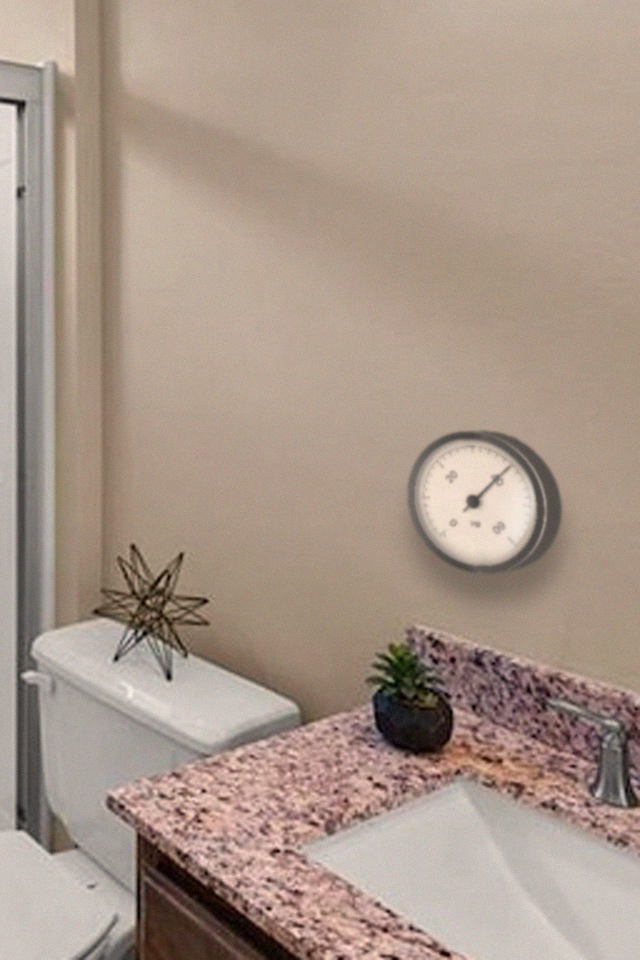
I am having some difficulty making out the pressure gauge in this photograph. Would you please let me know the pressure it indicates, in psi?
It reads 40 psi
